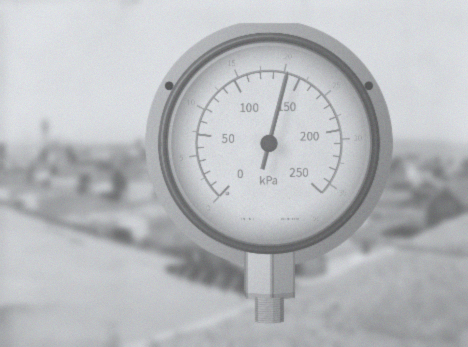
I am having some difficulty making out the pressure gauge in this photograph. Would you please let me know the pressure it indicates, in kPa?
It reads 140 kPa
